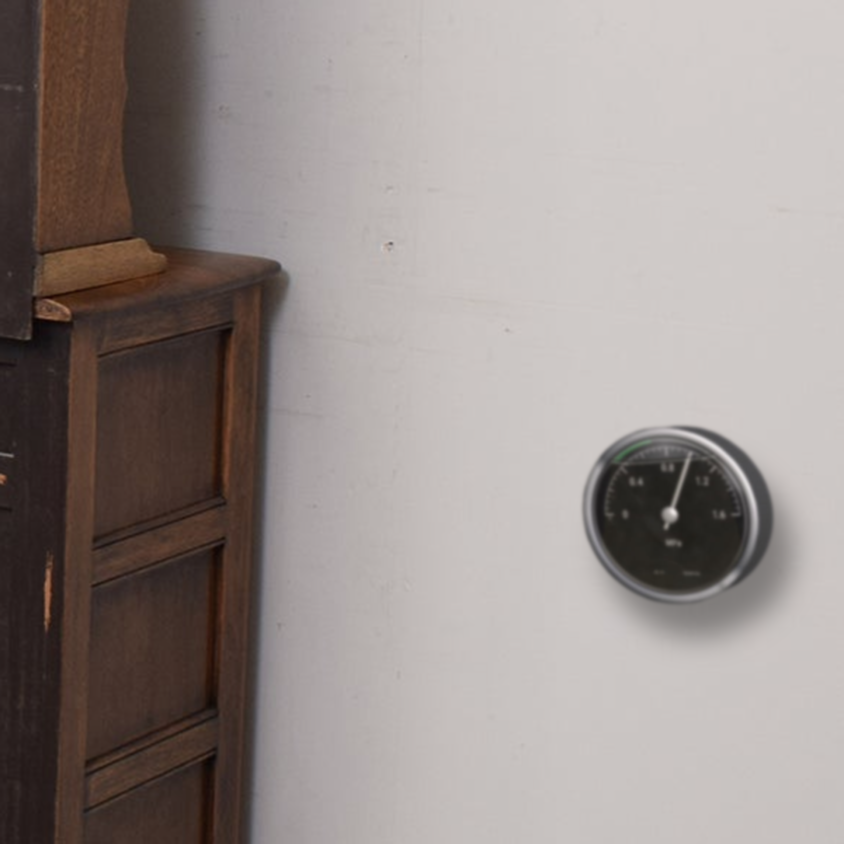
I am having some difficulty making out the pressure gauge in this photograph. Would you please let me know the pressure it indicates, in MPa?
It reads 1 MPa
